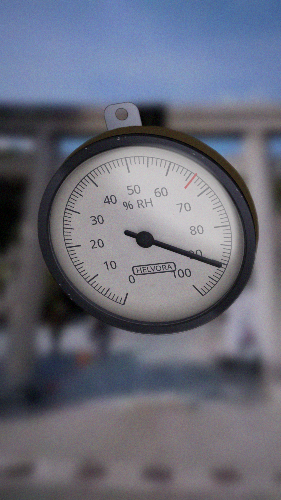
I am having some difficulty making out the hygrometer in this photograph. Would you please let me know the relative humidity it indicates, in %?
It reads 90 %
